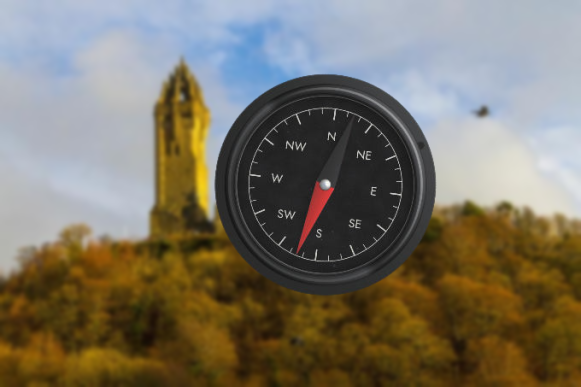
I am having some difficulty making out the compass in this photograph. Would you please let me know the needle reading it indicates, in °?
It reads 195 °
